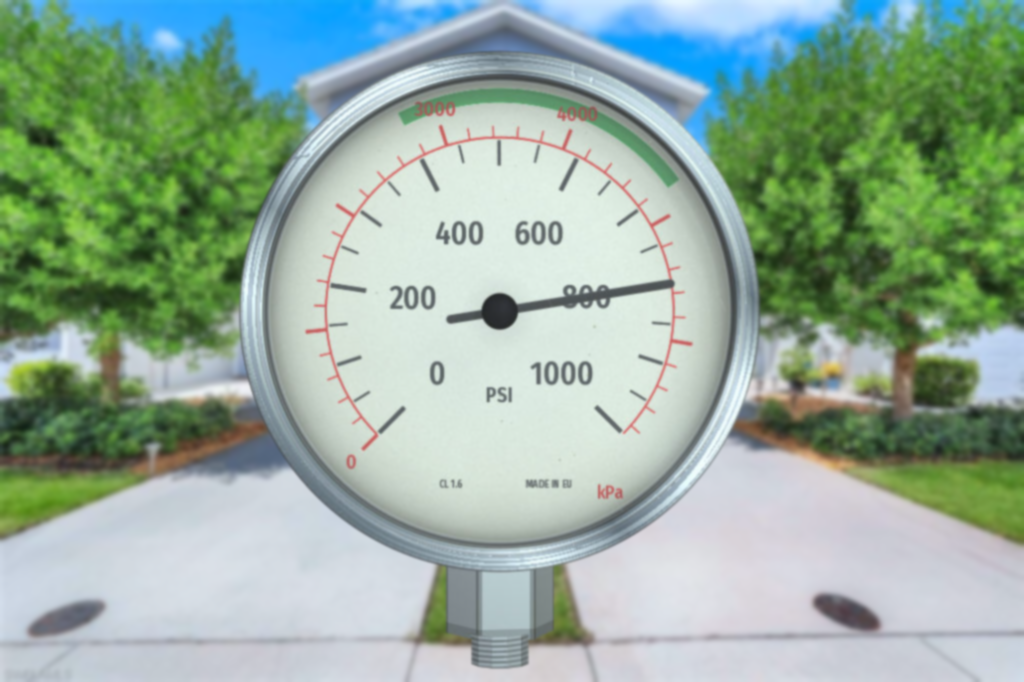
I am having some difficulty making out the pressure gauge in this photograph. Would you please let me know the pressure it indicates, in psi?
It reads 800 psi
